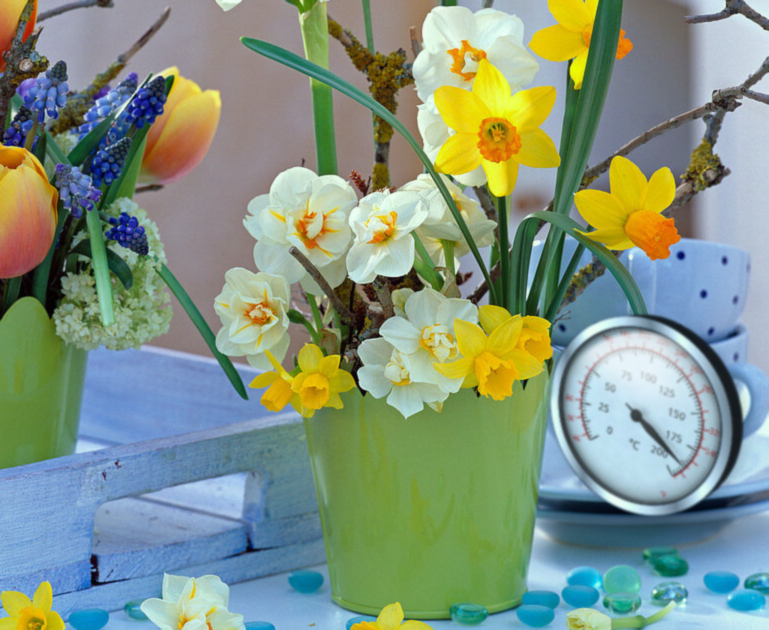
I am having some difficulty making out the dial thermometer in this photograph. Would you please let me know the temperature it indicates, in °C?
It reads 187.5 °C
